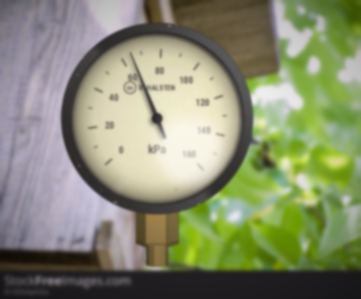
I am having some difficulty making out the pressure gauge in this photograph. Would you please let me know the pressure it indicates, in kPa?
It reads 65 kPa
